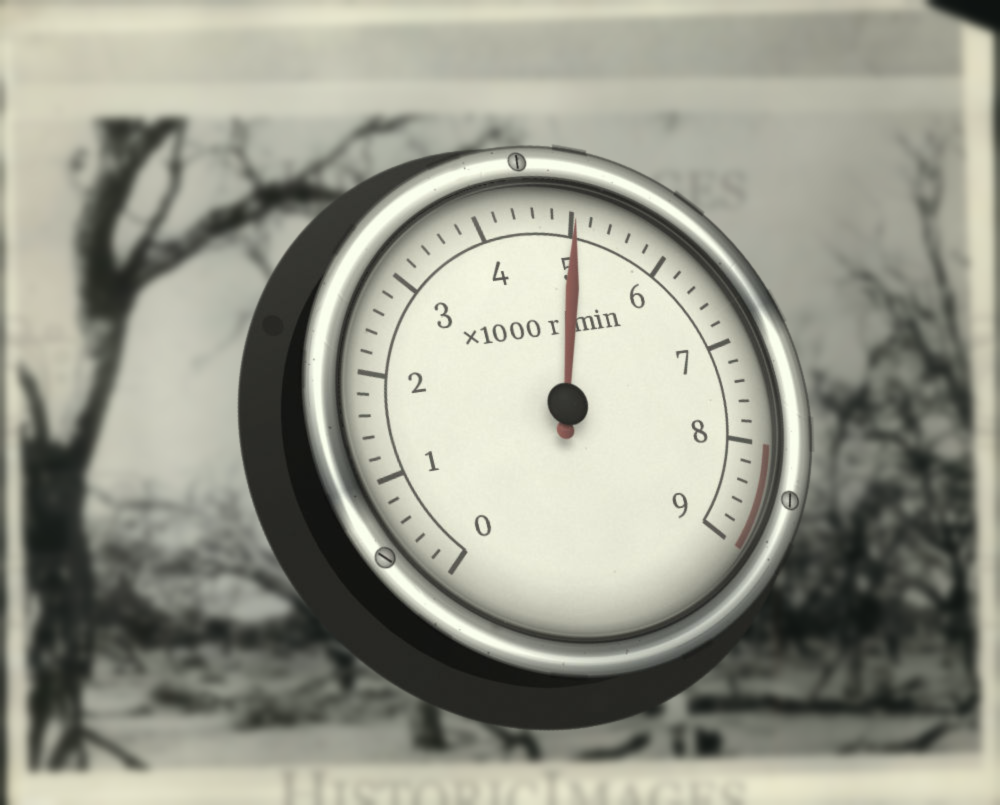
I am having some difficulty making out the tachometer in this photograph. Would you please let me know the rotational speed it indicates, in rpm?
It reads 5000 rpm
